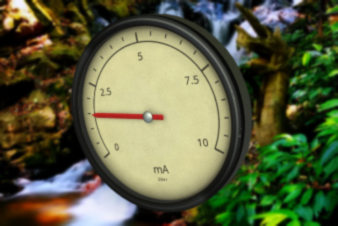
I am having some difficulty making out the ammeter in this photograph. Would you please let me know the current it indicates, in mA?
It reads 1.5 mA
